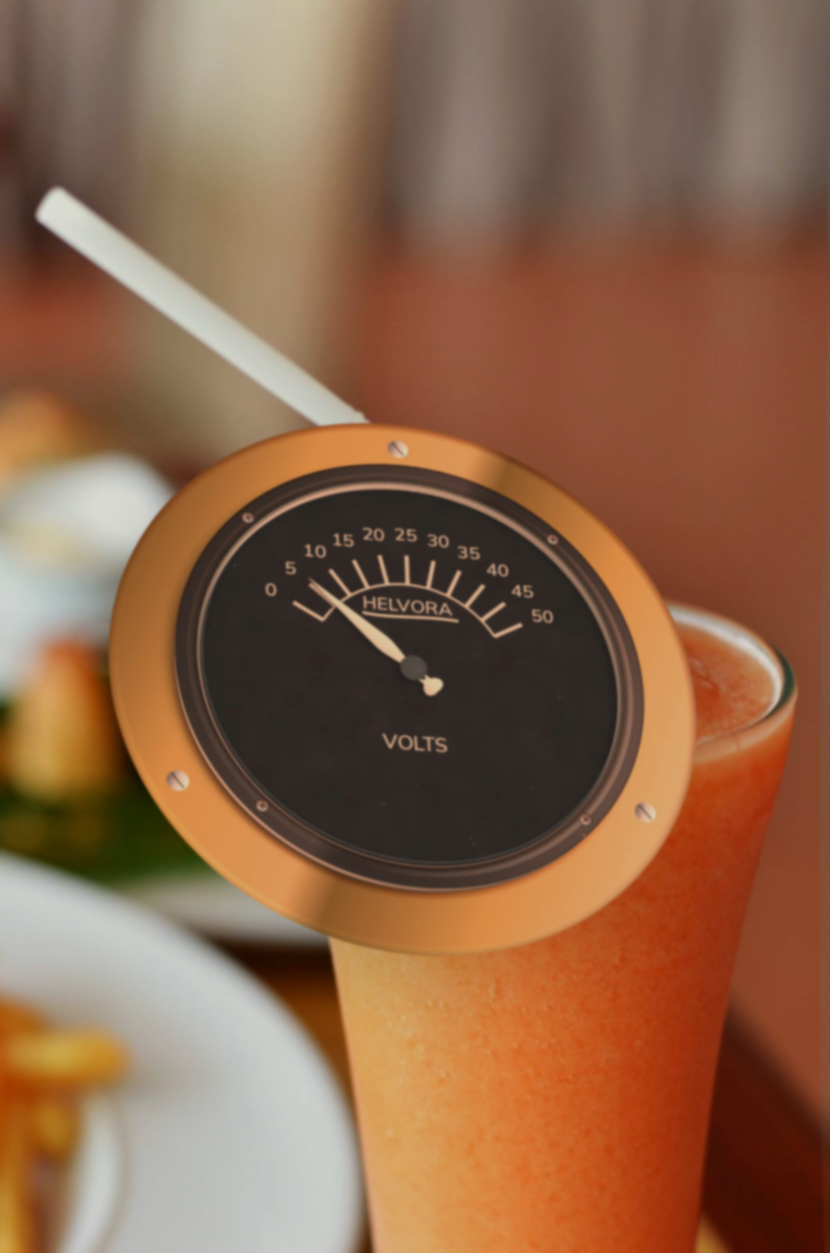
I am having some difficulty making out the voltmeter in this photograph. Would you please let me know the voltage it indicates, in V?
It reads 5 V
